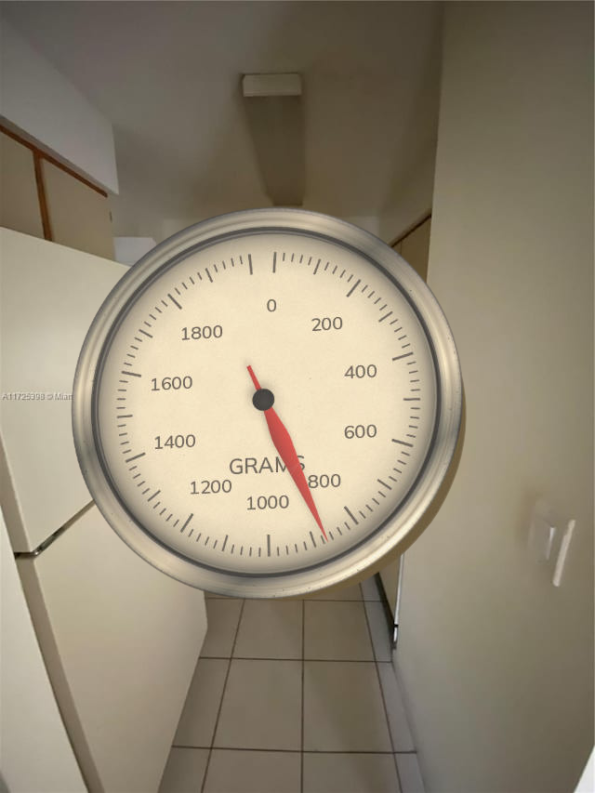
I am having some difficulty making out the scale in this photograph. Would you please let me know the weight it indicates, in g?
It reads 870 g
